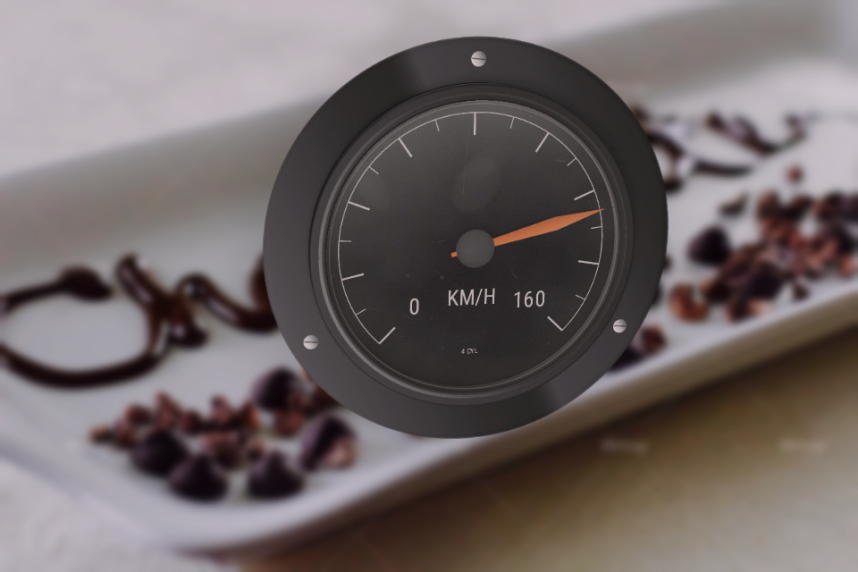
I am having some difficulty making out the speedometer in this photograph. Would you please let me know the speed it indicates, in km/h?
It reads 125 km/h
